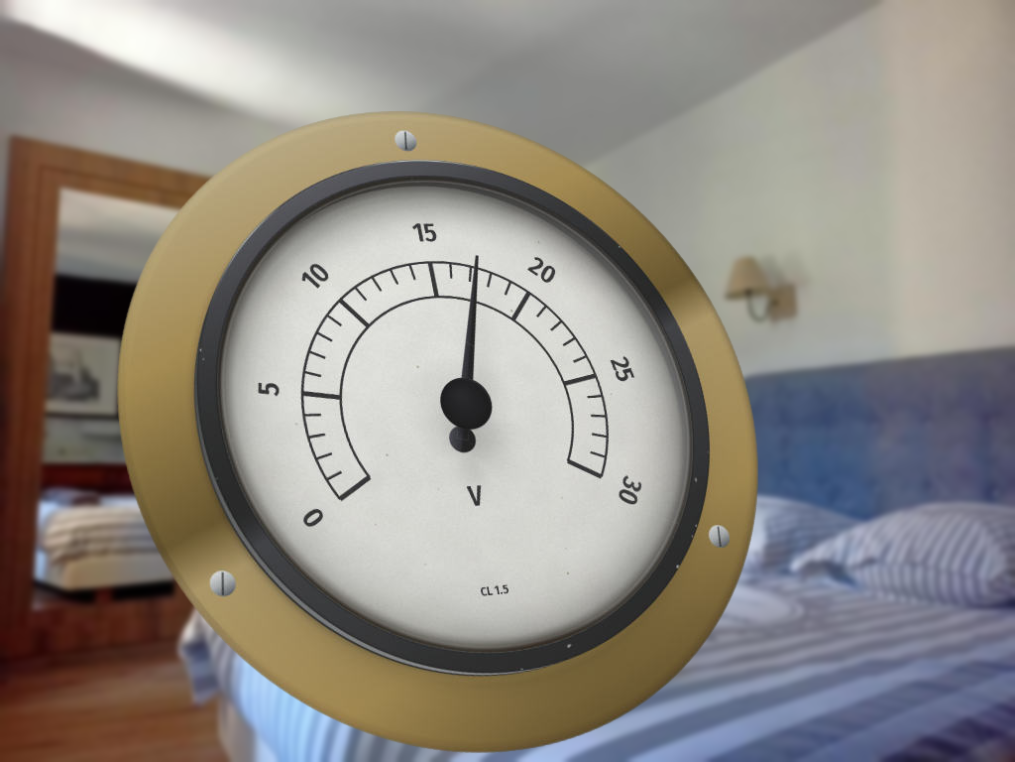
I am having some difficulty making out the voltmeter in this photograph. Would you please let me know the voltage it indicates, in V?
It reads 17 V
